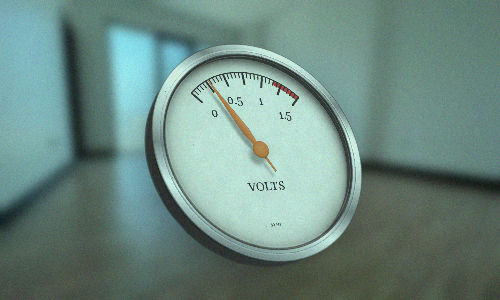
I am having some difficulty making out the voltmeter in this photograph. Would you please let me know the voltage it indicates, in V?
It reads 0.25 V
